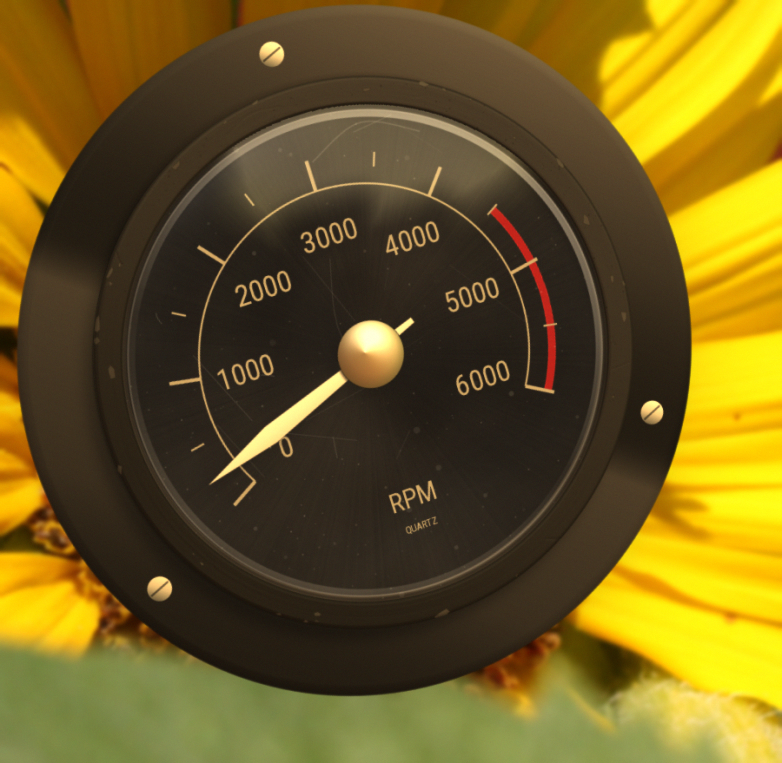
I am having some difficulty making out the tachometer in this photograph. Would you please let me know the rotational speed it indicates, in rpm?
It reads 250 rpm
